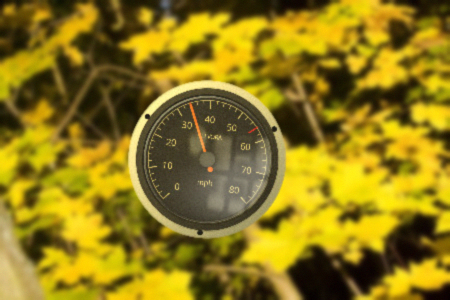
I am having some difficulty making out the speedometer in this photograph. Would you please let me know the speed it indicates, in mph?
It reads 34 mph
